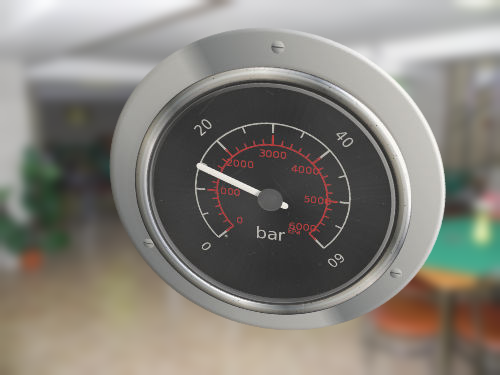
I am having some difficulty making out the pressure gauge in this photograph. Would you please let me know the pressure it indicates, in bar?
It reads 15 bar
